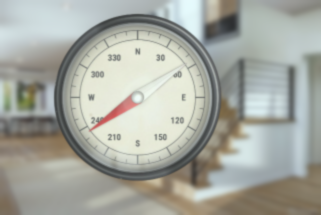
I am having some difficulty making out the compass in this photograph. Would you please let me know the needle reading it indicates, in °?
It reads 235 °
